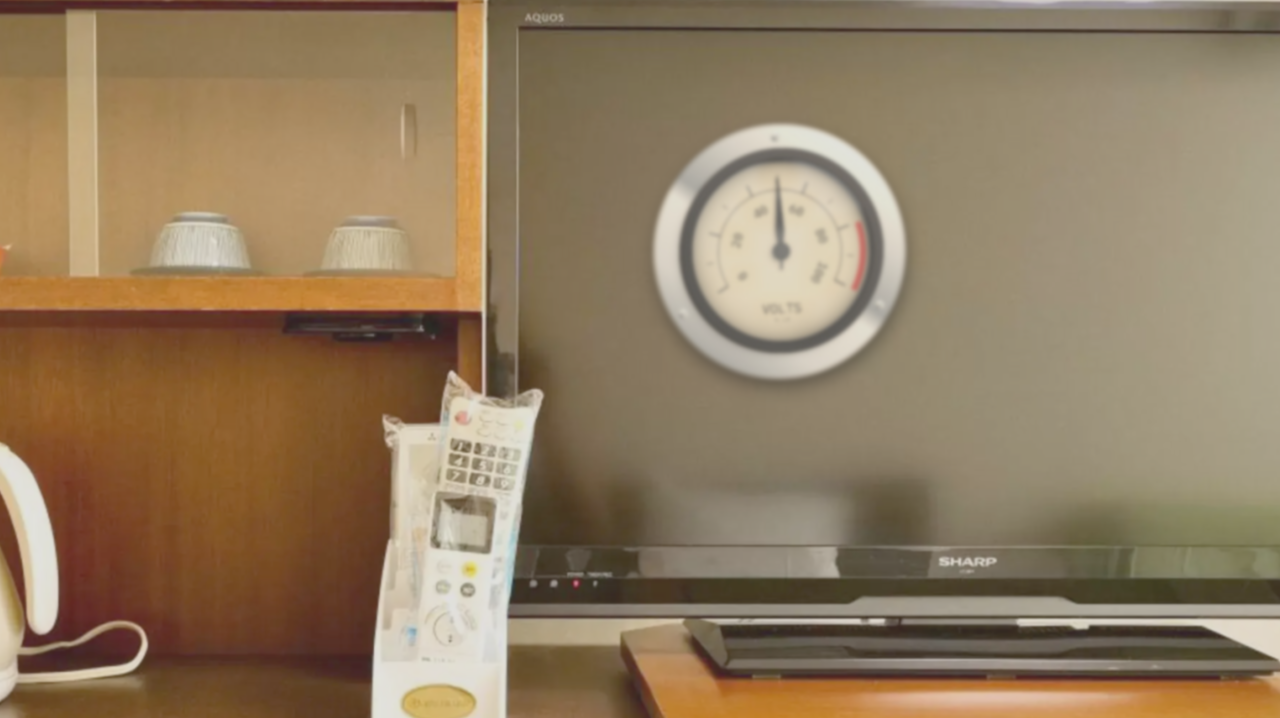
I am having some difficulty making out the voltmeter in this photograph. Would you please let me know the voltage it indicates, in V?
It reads 50 V
